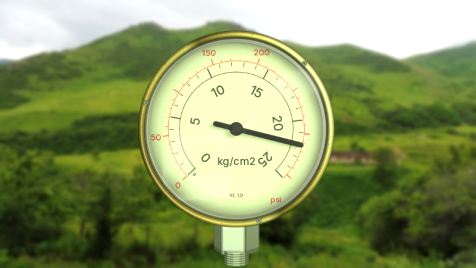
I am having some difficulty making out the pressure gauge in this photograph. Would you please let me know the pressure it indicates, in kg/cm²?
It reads 22 kg/cm²
